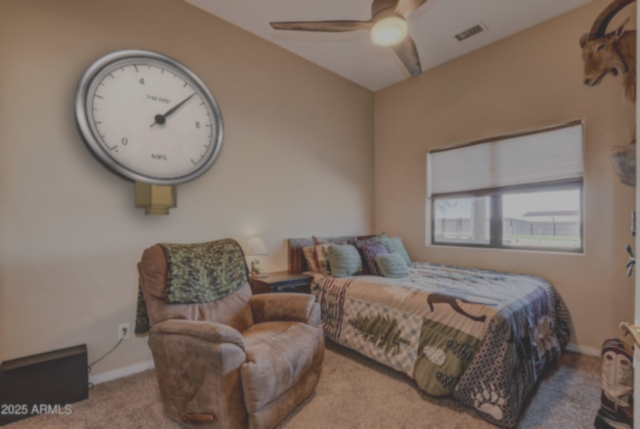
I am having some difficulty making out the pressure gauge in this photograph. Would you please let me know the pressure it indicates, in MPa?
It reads 6.5 MPa
